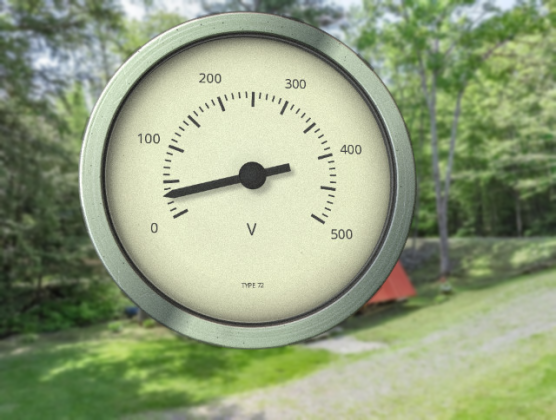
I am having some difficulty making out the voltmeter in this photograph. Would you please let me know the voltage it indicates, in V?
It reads 30 V
